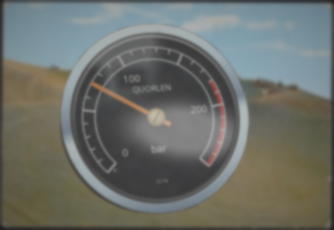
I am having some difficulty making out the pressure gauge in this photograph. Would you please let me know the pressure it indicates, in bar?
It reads 70 bar
